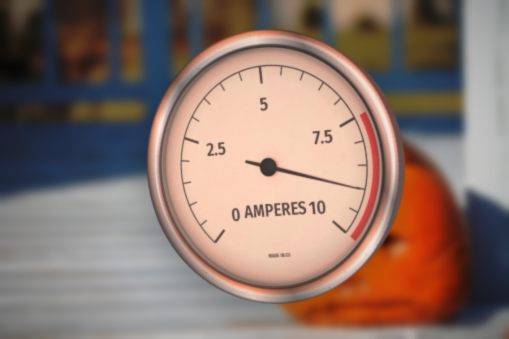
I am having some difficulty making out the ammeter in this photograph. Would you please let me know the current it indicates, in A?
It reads 9 A
